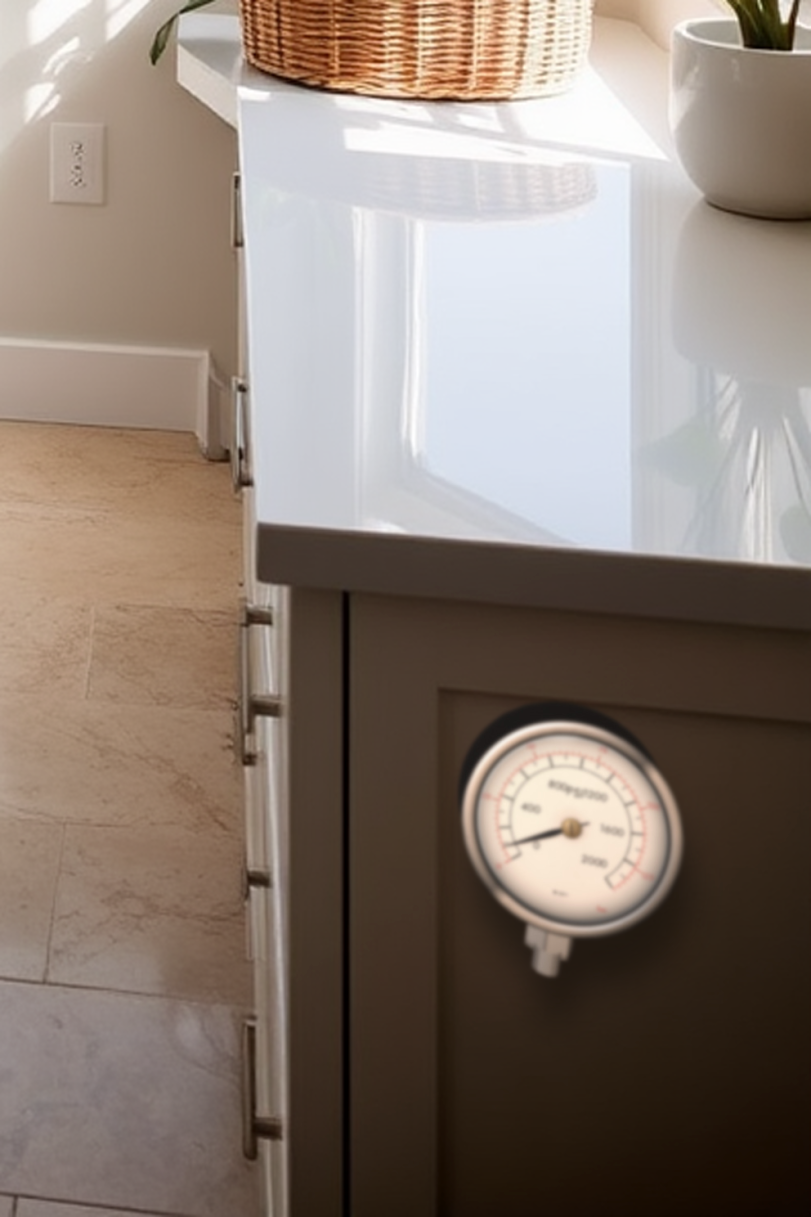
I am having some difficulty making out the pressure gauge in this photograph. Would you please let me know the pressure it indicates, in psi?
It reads 100 psi
